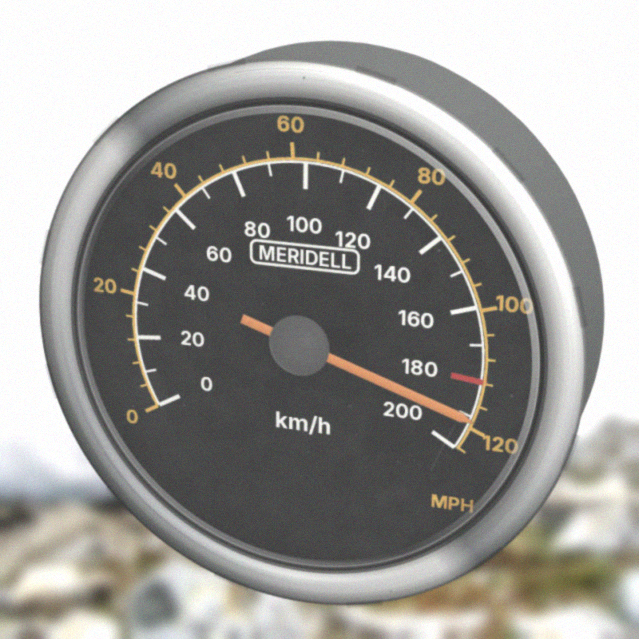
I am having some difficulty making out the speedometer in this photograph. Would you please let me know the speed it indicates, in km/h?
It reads 190 km/h
